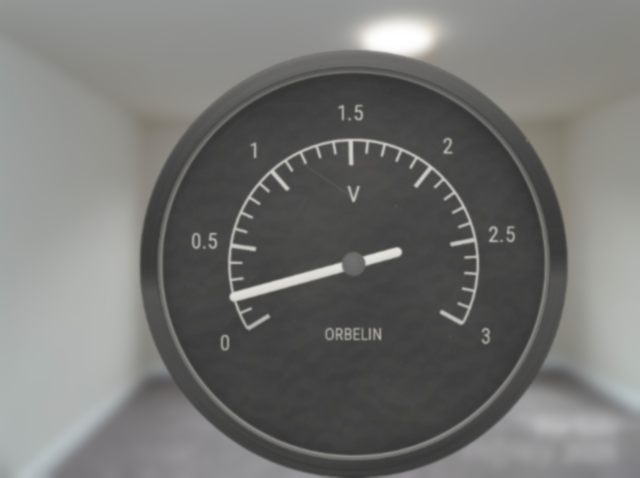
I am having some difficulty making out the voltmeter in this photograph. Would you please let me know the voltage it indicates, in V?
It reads 0.2 V
